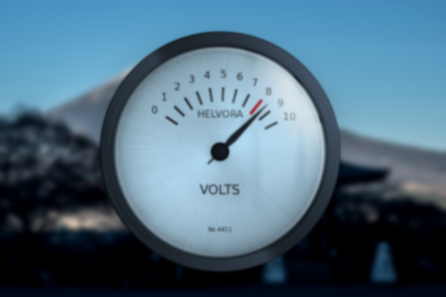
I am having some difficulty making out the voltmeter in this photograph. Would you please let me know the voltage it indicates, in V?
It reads 8.5 V
